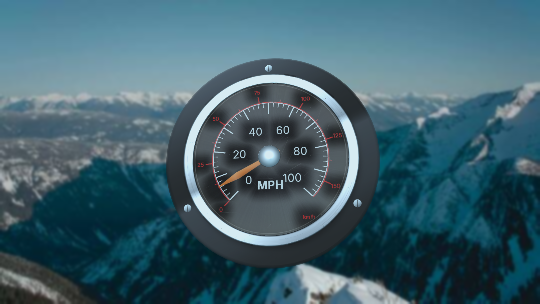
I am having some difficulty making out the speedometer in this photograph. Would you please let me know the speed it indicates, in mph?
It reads 6 mph
